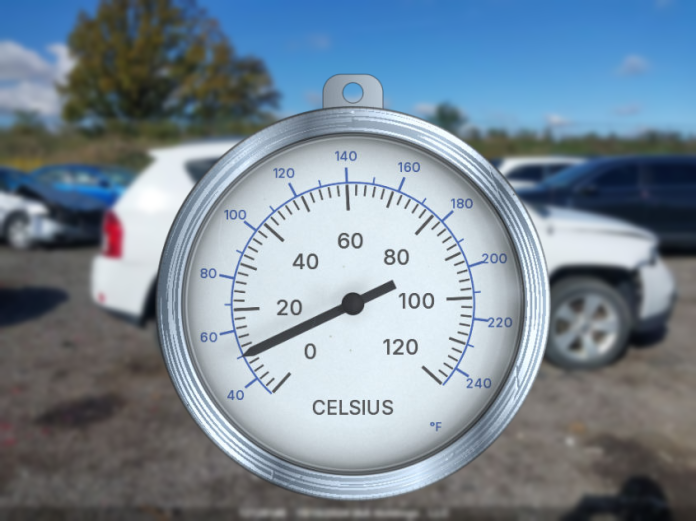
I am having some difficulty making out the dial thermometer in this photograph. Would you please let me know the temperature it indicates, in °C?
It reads 10 °C
